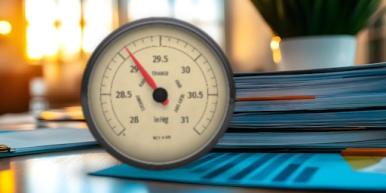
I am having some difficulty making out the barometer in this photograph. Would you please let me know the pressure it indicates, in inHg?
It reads 29.1 inHg
